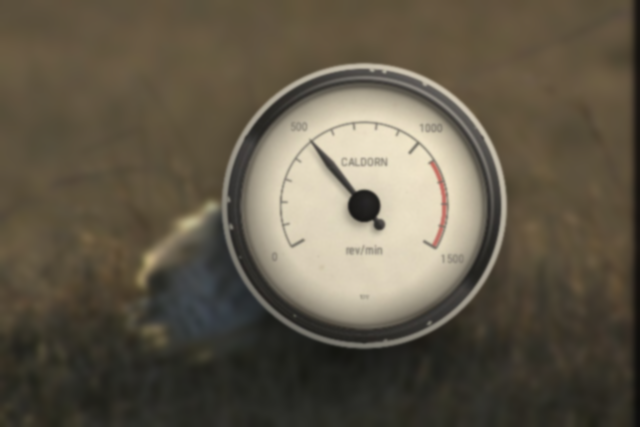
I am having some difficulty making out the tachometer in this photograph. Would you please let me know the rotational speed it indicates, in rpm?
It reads 500 rpm
